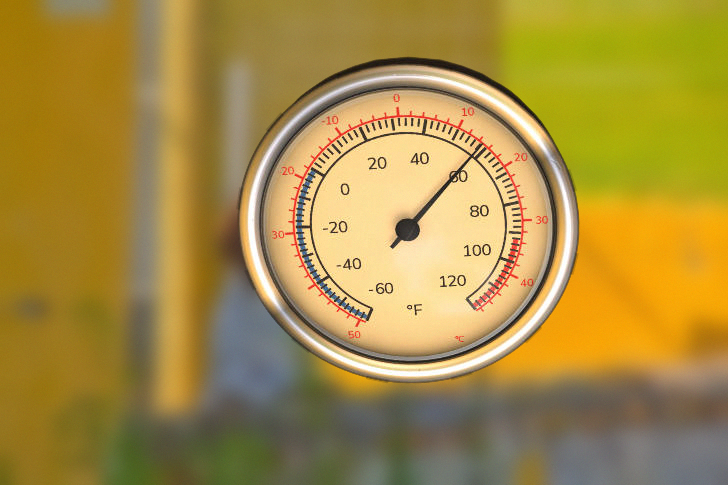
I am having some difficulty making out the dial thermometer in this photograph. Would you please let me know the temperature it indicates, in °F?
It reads 58 °F
